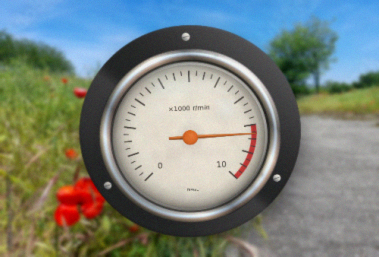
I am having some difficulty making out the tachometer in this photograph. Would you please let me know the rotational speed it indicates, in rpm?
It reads 8250 rpm
